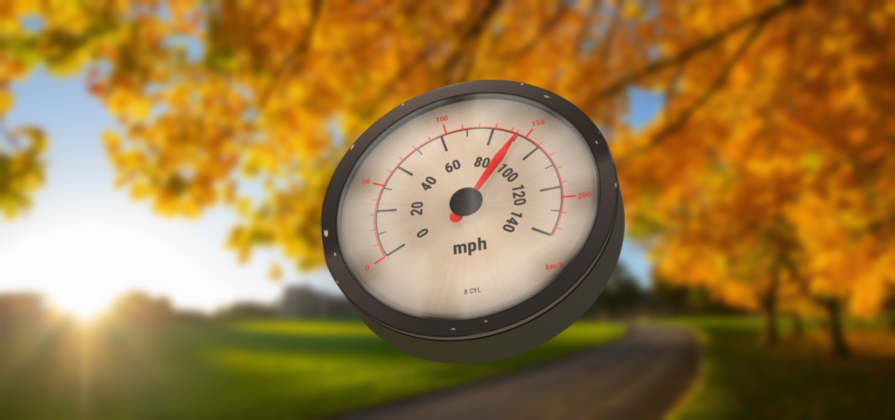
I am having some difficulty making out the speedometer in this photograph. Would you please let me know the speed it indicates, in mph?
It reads 90 mph
